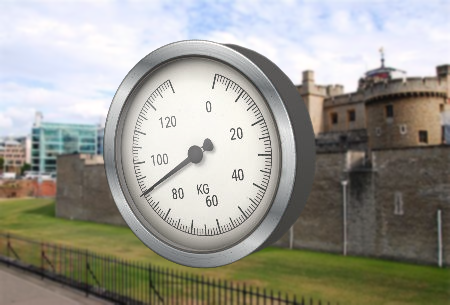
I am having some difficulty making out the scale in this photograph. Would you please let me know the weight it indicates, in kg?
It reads 90 kg
